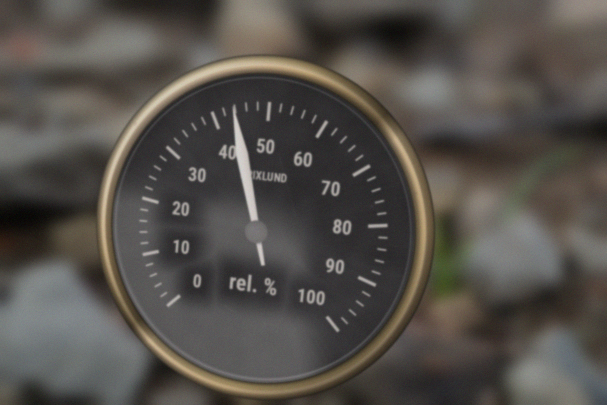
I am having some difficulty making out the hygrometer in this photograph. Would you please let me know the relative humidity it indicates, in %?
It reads 44 %
